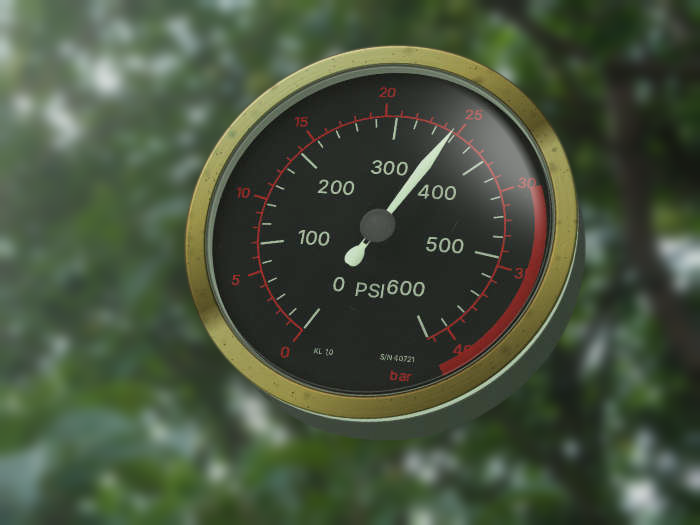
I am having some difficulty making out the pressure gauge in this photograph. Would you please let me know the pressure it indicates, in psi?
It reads 360 psi
